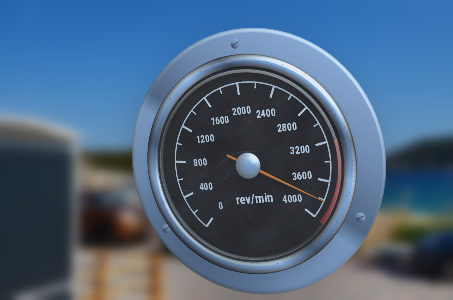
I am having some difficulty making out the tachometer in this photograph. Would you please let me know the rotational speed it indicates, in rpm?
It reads 3800 rpm
